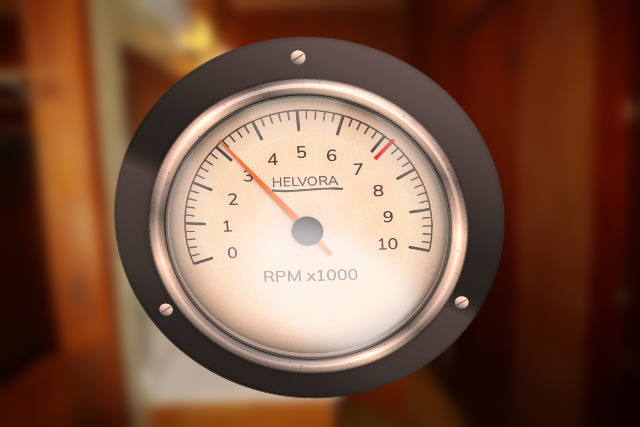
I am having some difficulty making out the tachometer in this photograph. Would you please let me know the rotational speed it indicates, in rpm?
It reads 3200 rpm
